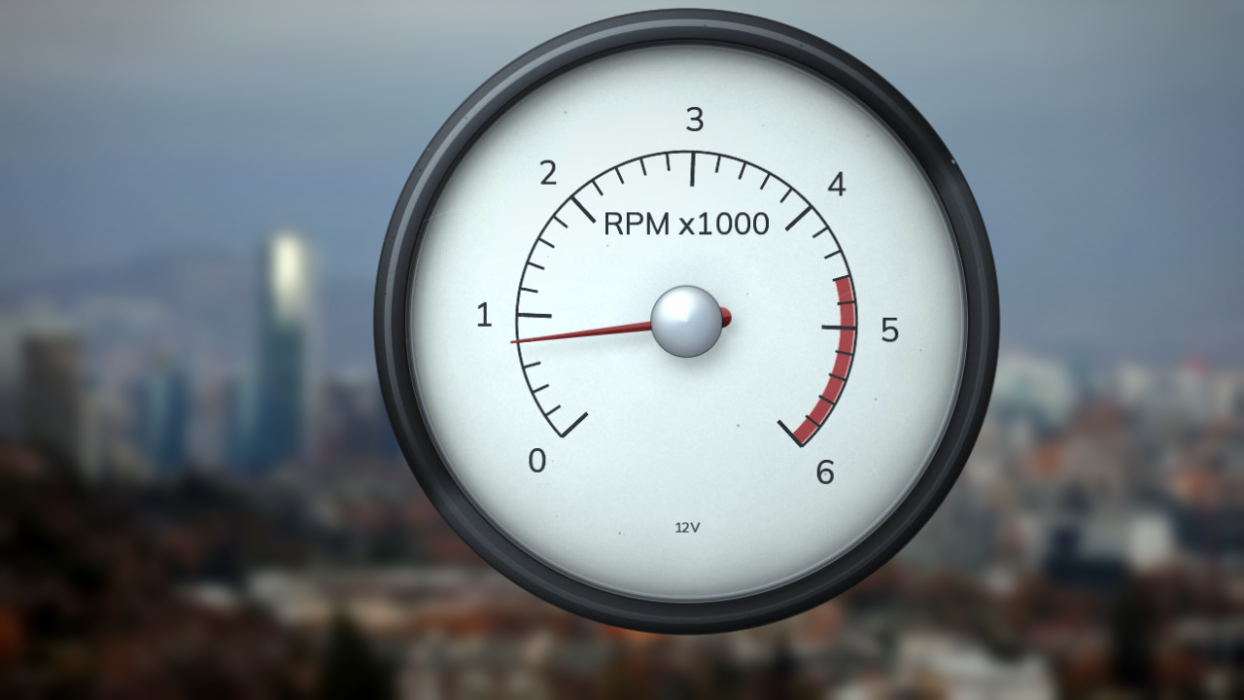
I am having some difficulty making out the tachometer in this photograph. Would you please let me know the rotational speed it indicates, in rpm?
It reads 800 rpm
